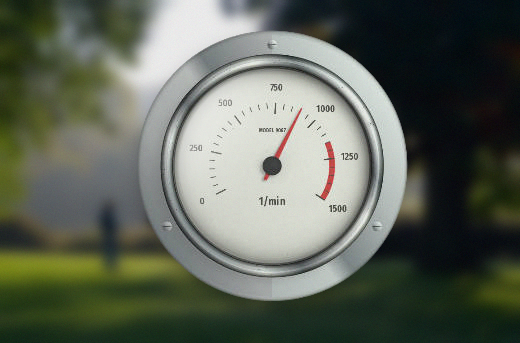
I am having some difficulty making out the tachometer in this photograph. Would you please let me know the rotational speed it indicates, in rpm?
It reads 900 rpm
